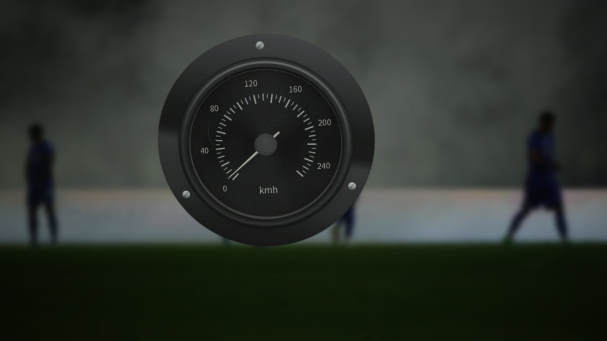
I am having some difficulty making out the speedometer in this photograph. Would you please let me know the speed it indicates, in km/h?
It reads 5 km/h
